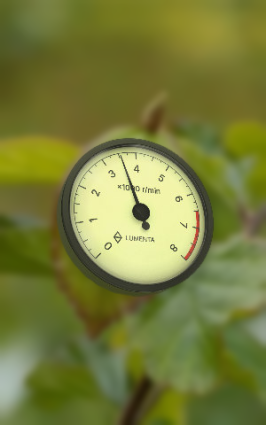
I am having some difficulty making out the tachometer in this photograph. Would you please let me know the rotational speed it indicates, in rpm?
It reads 3500 rpm
